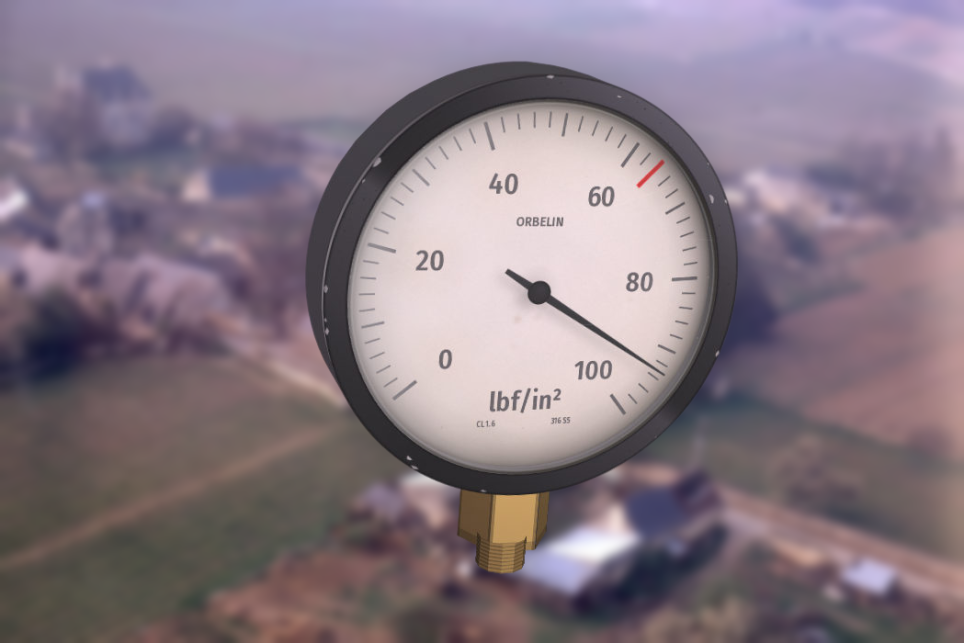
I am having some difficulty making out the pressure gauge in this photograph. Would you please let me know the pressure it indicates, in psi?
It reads 93 psi
